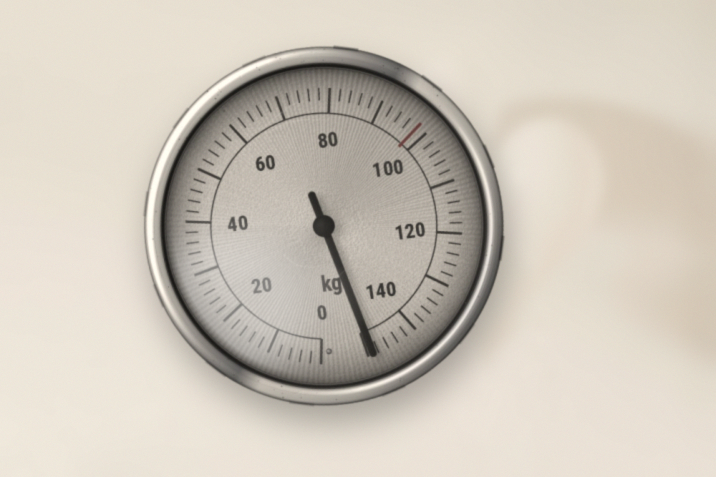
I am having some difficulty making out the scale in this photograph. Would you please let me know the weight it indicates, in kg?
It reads 149 kg
